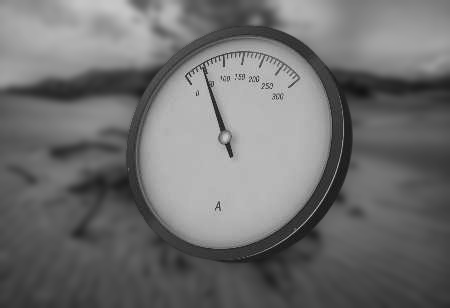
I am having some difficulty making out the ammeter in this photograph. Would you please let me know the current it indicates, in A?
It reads 50 A
